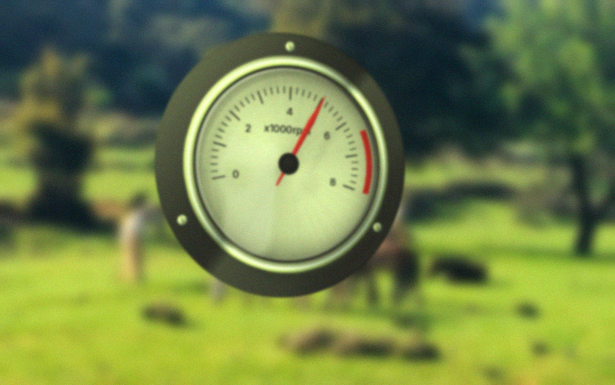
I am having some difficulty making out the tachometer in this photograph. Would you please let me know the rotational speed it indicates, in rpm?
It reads 5000 rpm
